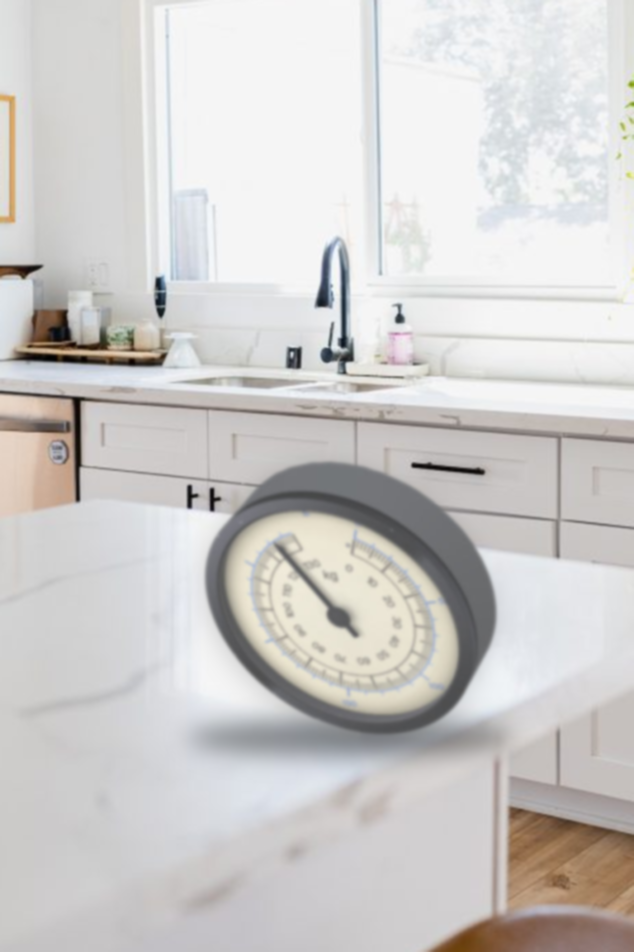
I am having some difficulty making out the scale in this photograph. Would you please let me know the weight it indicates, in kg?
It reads 125 kg
